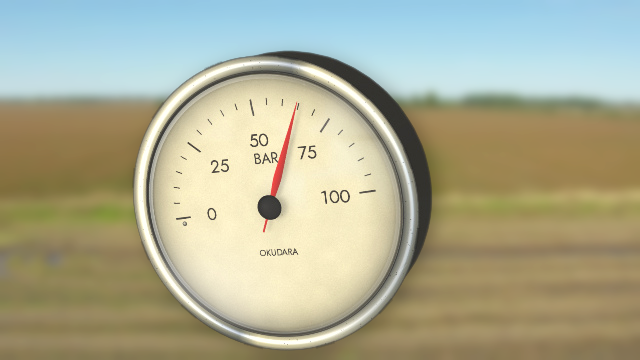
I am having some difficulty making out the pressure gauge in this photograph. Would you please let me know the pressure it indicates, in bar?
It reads 65 bar
